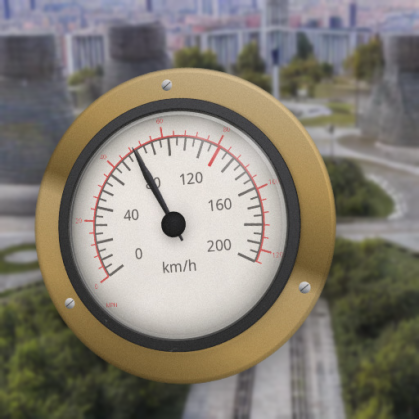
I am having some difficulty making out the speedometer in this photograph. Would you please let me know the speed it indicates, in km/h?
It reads 80 km/h
